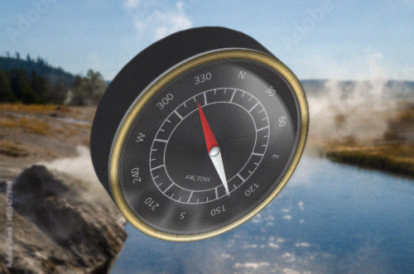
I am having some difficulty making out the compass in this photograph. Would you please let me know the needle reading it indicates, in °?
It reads 320 °
